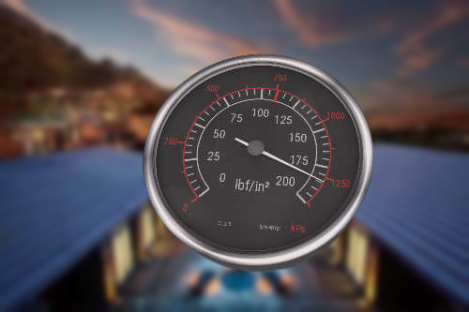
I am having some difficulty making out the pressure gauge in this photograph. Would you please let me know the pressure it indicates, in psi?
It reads 185 psi
